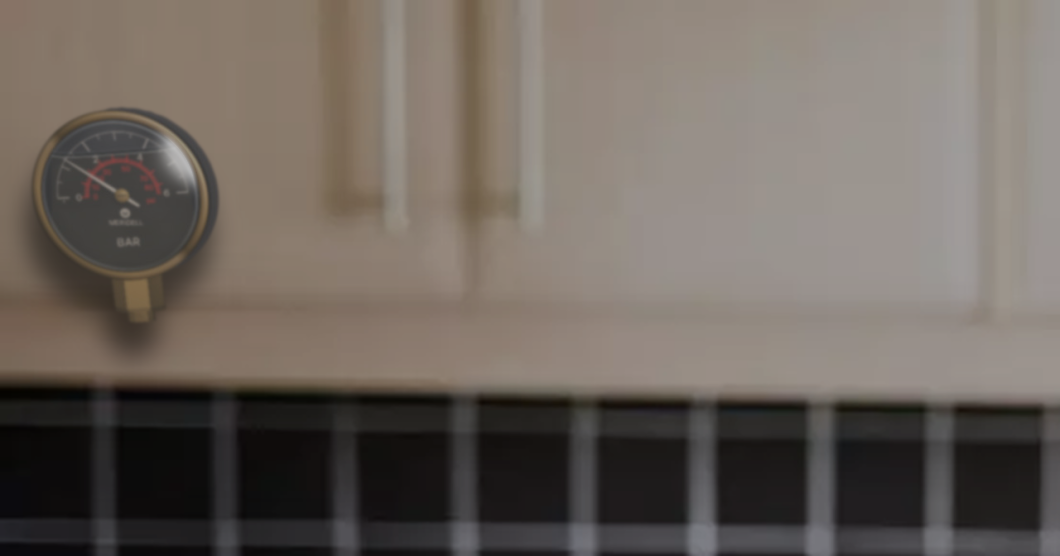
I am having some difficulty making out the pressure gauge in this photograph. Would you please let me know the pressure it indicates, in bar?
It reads 1.25 bar
